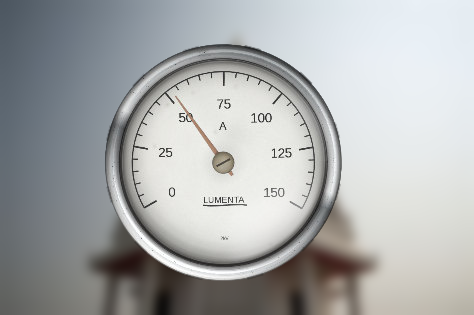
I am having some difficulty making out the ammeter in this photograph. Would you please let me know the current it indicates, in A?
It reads 52.5 A
